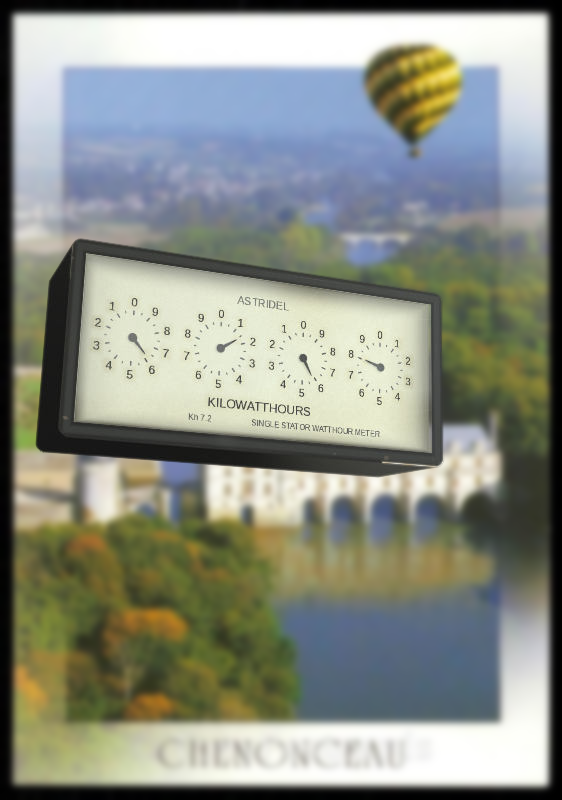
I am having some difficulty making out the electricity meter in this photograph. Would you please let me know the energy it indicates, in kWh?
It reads 6158 kWh
